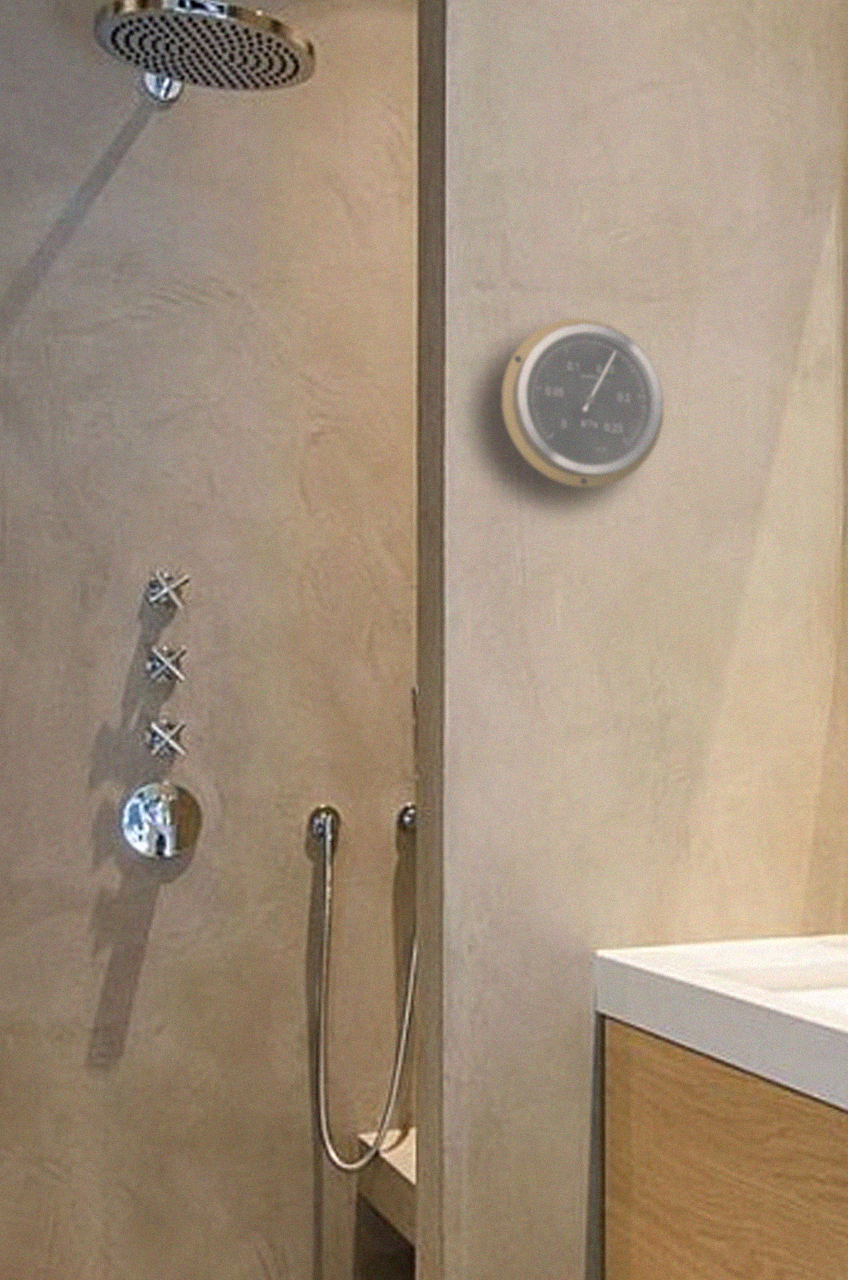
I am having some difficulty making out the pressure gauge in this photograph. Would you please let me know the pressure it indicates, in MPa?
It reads 0.15 MPa
